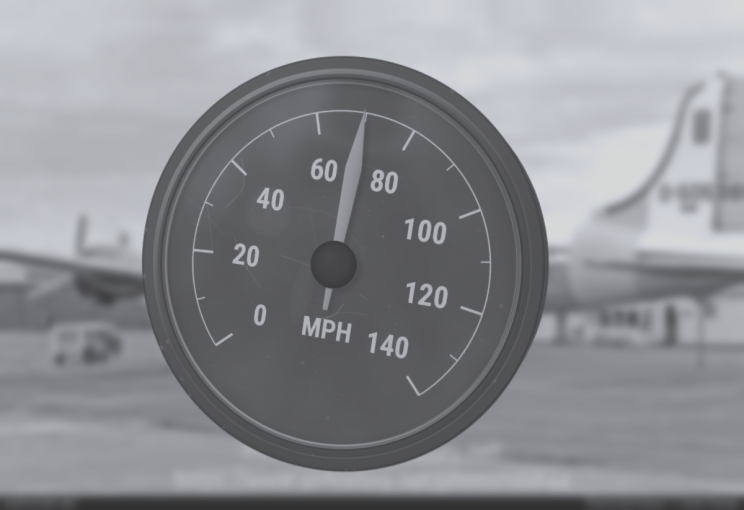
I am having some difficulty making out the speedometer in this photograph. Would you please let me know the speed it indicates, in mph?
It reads 70 mph
